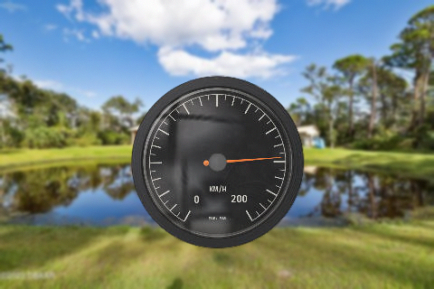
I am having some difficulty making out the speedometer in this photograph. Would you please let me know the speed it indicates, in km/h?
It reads 157.5 km/h
